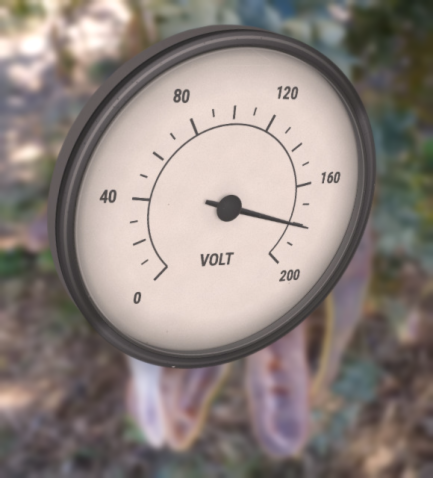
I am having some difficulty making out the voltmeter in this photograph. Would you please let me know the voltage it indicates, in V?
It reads 180 V
